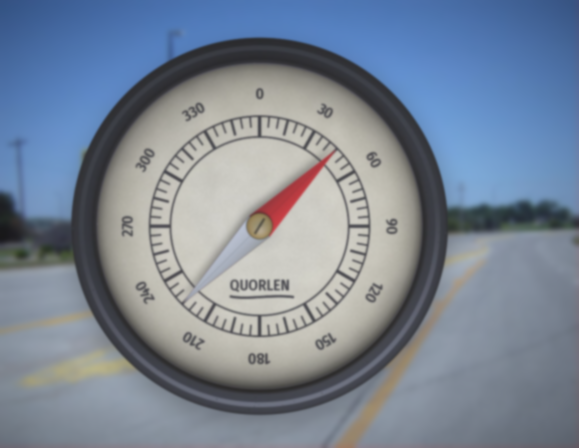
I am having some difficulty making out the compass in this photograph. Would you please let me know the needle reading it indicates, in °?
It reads 45 °
